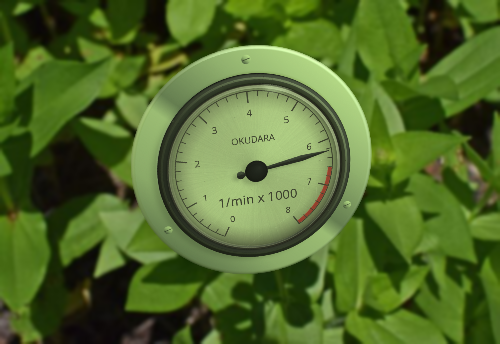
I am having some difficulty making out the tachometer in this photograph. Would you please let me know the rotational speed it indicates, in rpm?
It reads 6200 rpm
